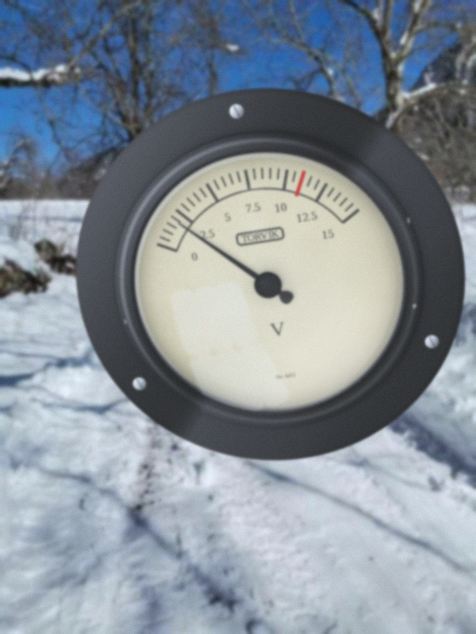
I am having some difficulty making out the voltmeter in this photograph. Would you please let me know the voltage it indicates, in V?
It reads 2 V
